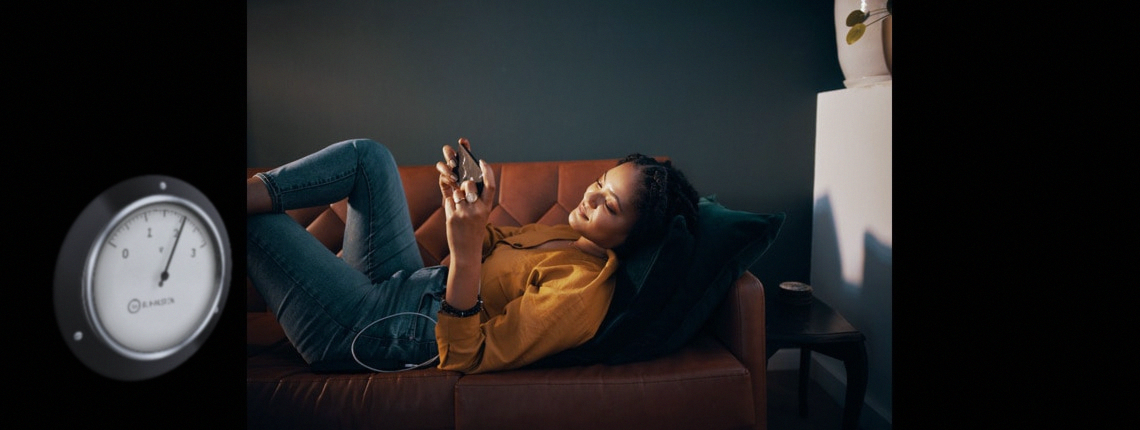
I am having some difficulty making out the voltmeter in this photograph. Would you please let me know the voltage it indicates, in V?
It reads 2 V
